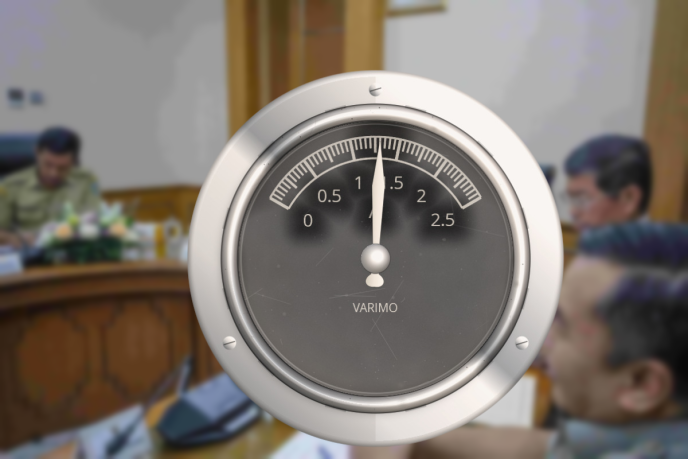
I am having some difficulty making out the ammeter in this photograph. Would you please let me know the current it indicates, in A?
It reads 1.3 A
